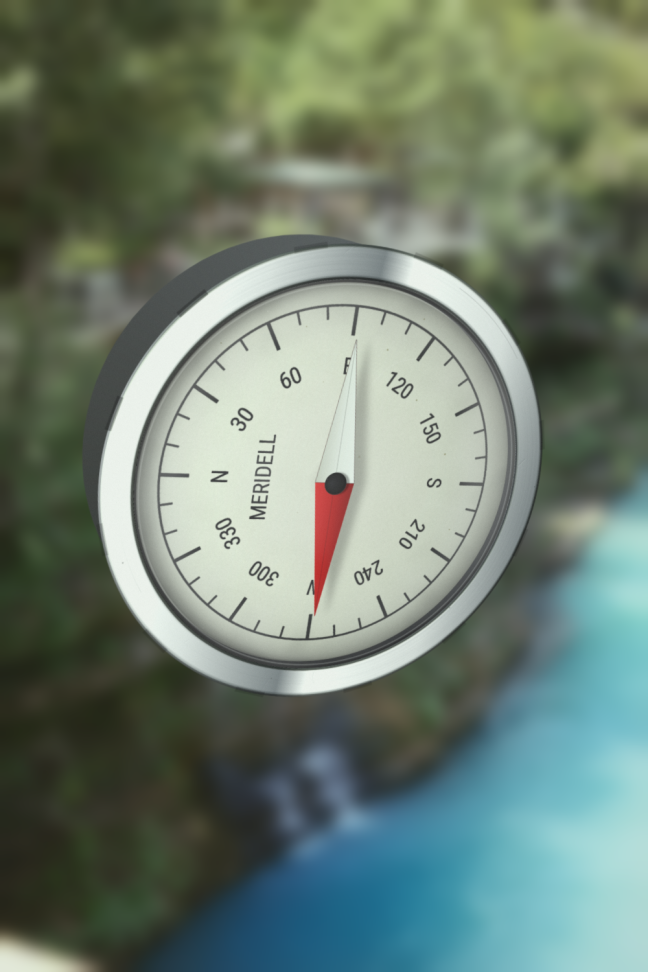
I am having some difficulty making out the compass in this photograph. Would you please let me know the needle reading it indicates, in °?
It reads 270 °
